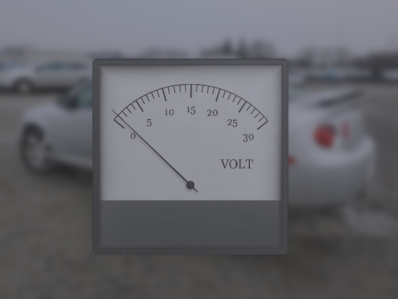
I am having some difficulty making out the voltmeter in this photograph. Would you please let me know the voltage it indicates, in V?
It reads 1 V
